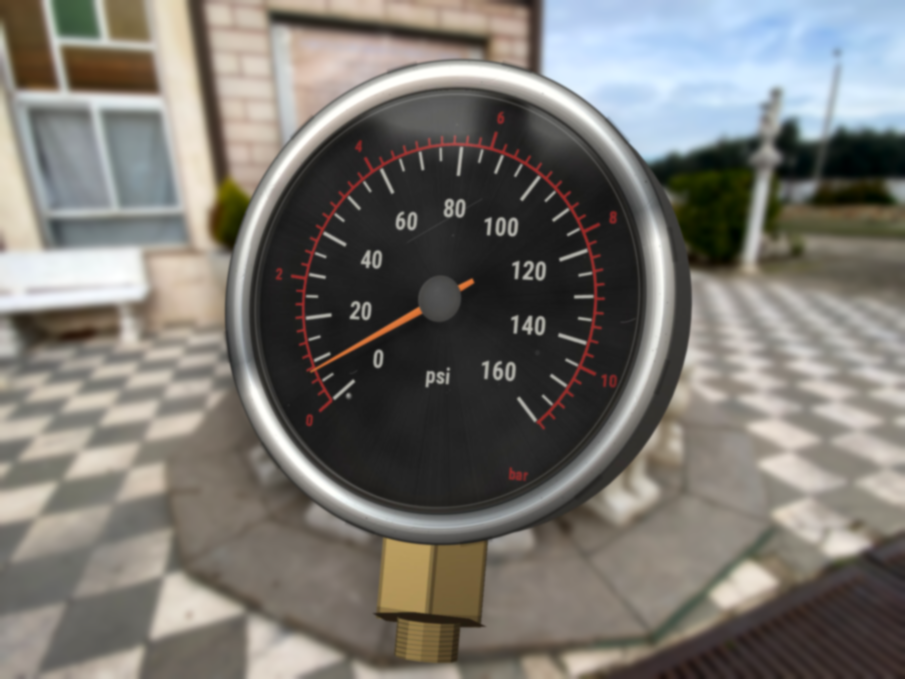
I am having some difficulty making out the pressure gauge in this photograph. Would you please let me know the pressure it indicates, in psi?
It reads 7.5 psi
